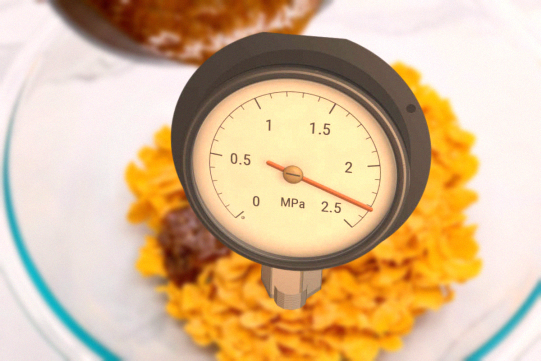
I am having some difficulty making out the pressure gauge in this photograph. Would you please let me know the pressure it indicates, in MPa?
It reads 2.3 MPa
